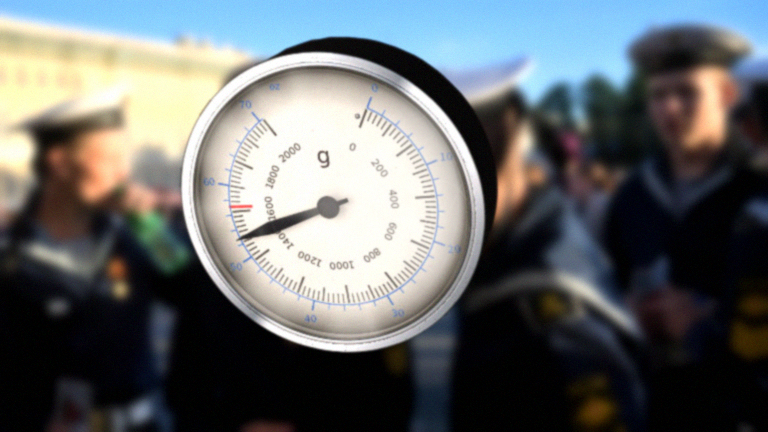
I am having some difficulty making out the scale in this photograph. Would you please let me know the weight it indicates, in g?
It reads 1500 g
